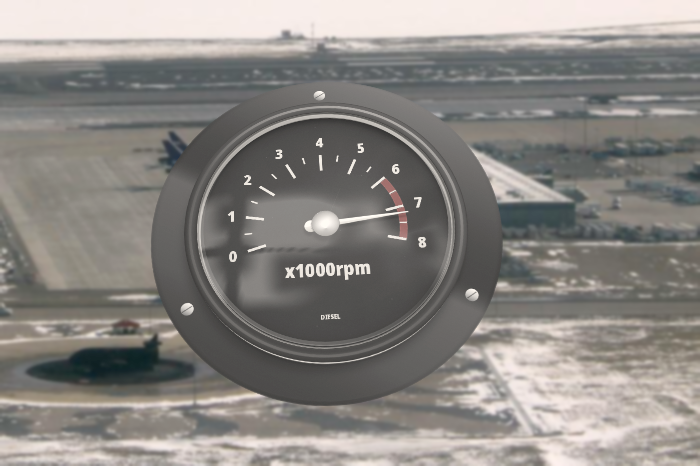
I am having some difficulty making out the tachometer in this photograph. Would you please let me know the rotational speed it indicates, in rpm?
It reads 7250 rpm
